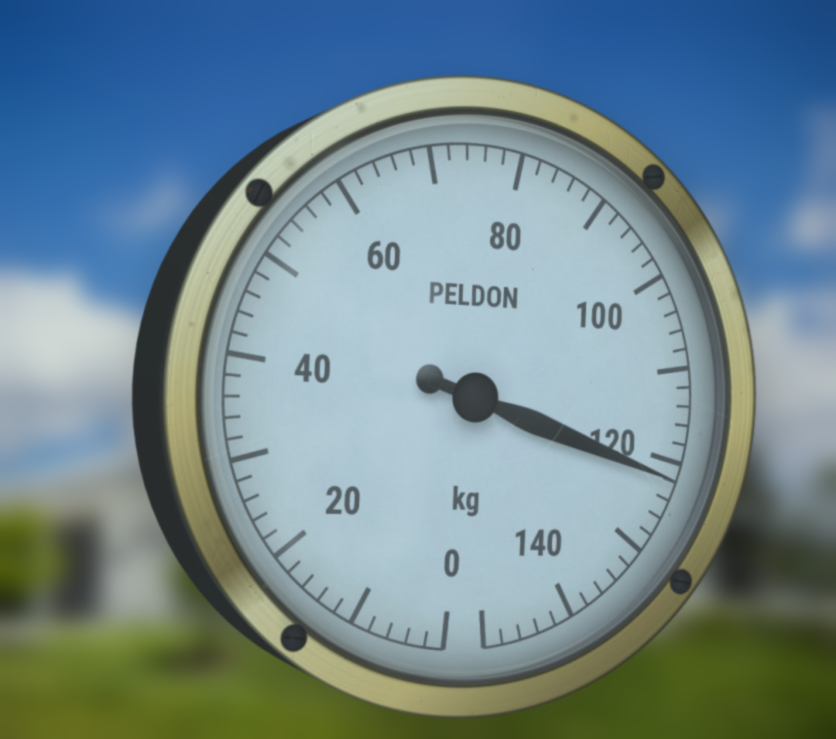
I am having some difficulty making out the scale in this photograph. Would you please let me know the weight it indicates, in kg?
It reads 122 kg
